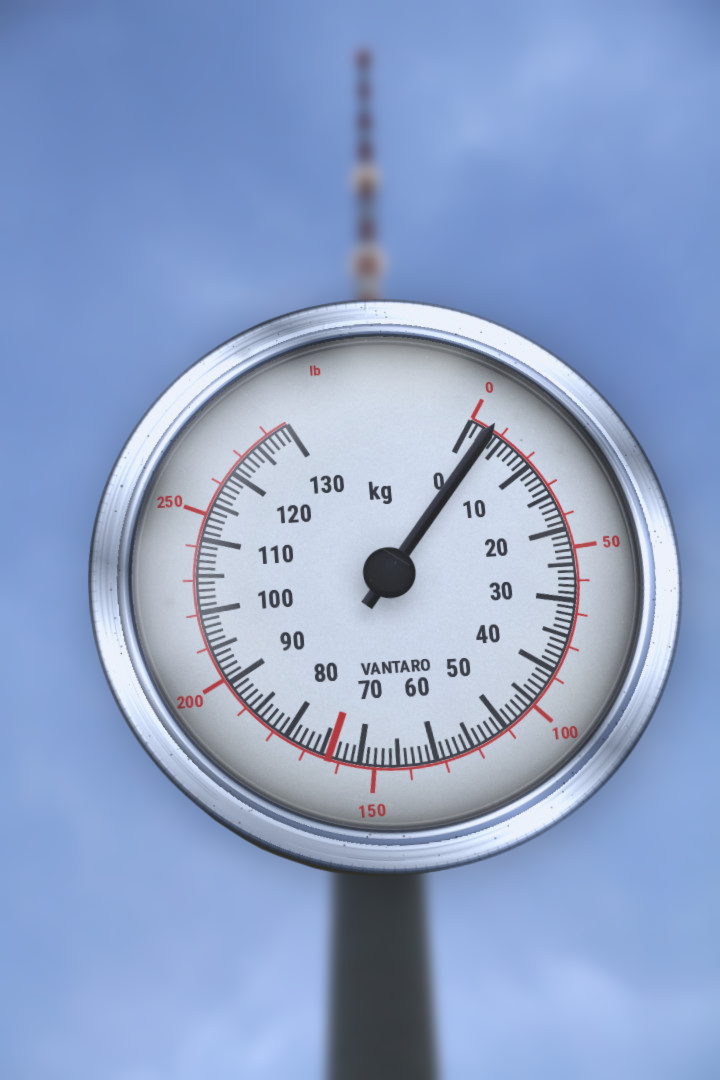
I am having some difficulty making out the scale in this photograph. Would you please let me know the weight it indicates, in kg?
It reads 3 kg
